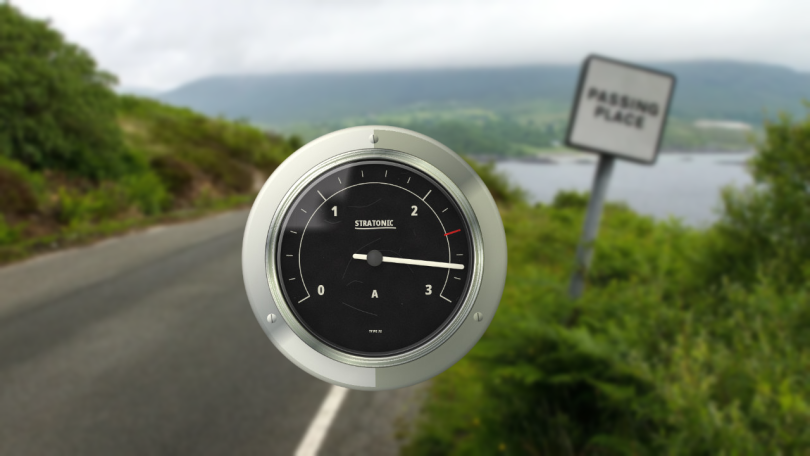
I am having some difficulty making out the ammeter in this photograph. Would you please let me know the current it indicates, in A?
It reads 2.7 A
